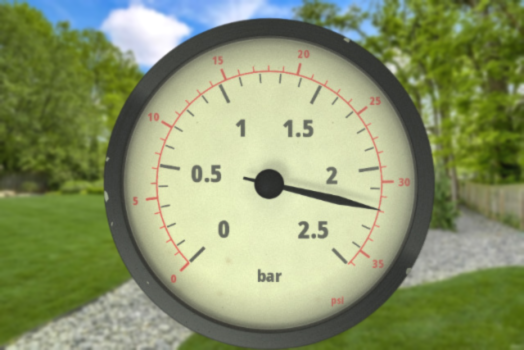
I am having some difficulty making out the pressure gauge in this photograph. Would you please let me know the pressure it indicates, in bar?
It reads 2.2 bar
